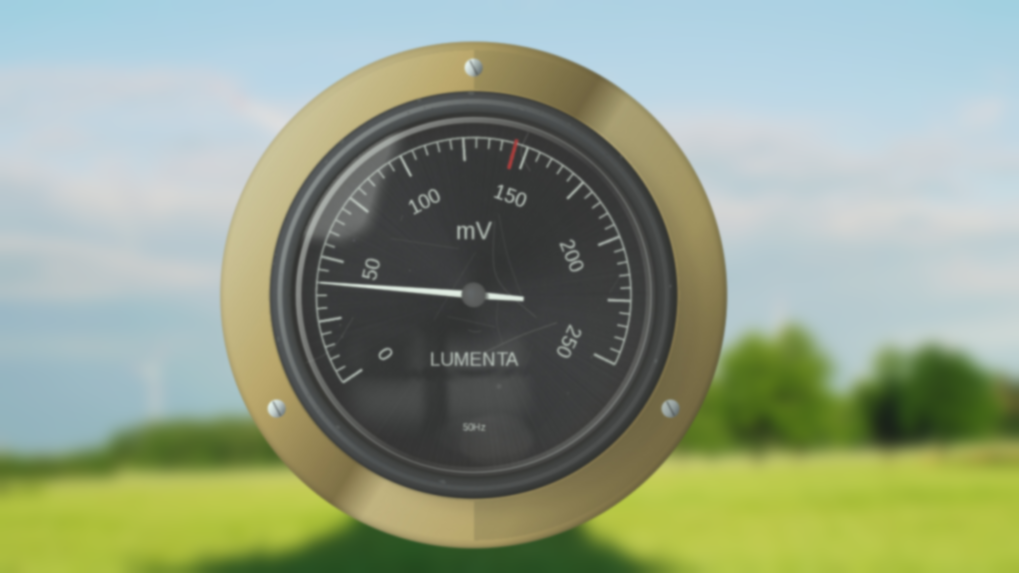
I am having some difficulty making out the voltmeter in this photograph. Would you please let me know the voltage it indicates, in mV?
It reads 40 mV
